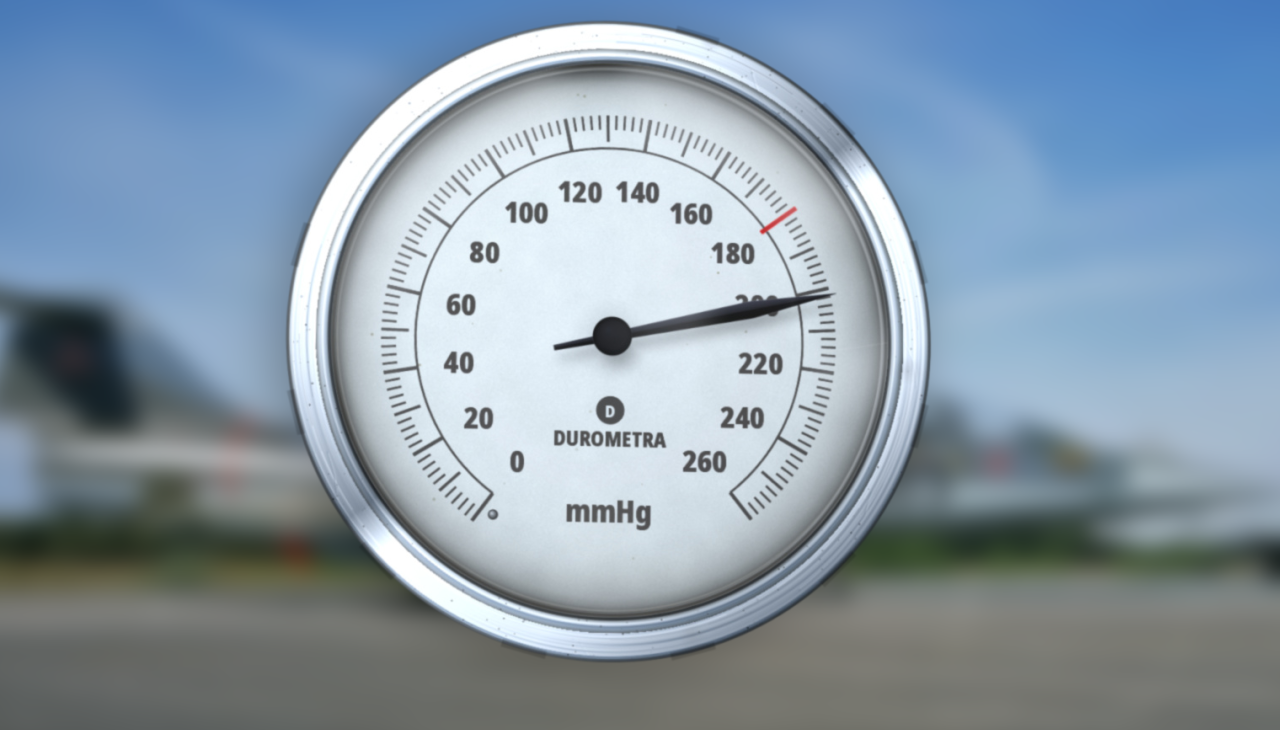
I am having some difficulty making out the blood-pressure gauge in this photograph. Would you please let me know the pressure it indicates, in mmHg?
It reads 202 mmHg
